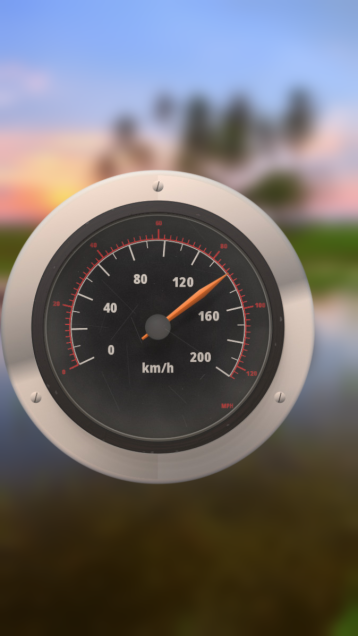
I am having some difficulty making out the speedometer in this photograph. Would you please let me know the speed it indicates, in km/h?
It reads 140 km/h
